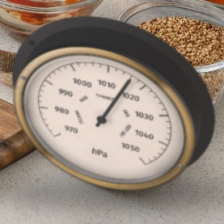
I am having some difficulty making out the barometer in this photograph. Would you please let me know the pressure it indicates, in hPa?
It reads 1016 hPa
